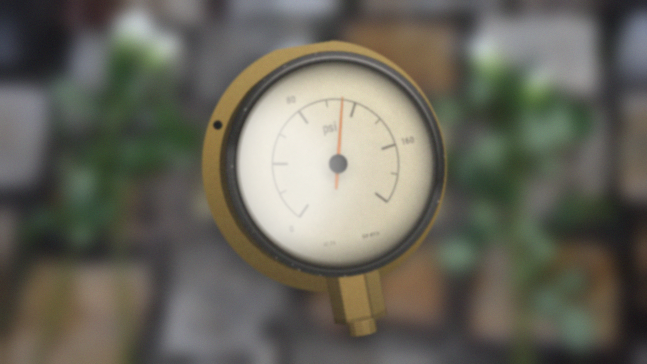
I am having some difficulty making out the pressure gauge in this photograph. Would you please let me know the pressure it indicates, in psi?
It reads 110 psi
